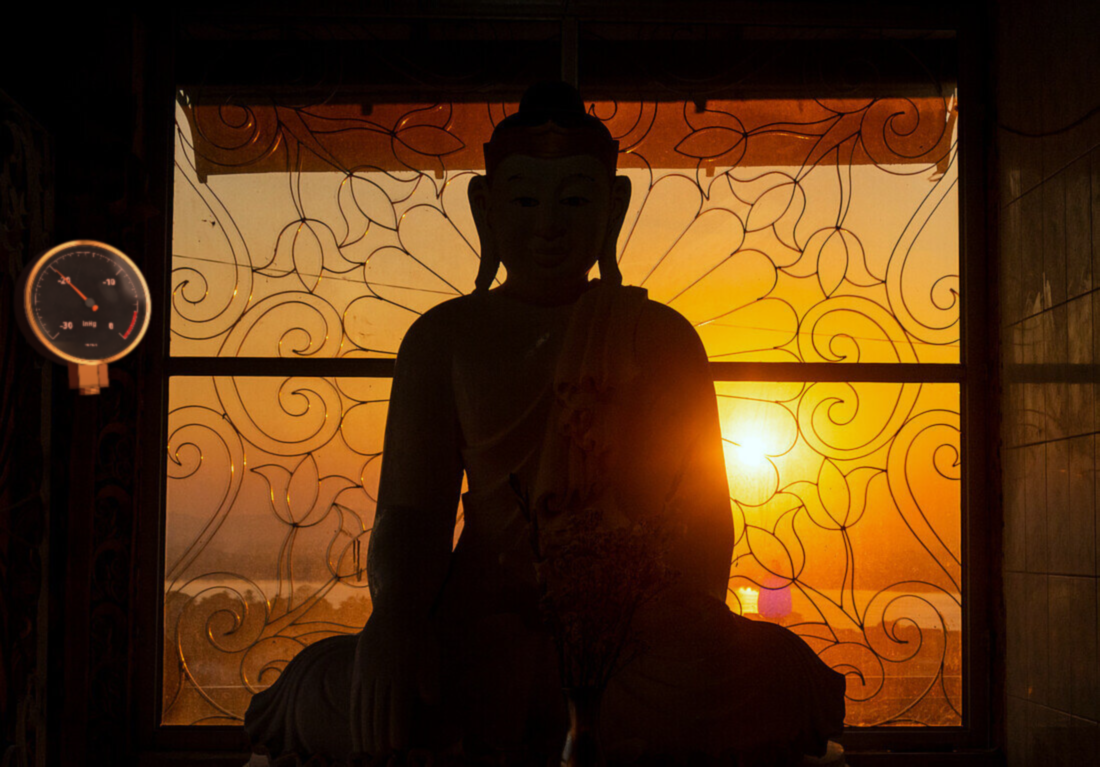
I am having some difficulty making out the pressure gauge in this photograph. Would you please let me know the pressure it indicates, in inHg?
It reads -20 inHg
